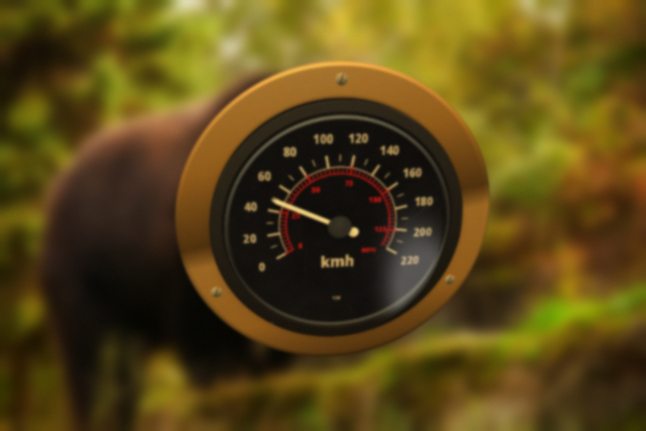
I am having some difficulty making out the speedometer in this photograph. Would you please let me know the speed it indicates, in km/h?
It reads 50 km/h
